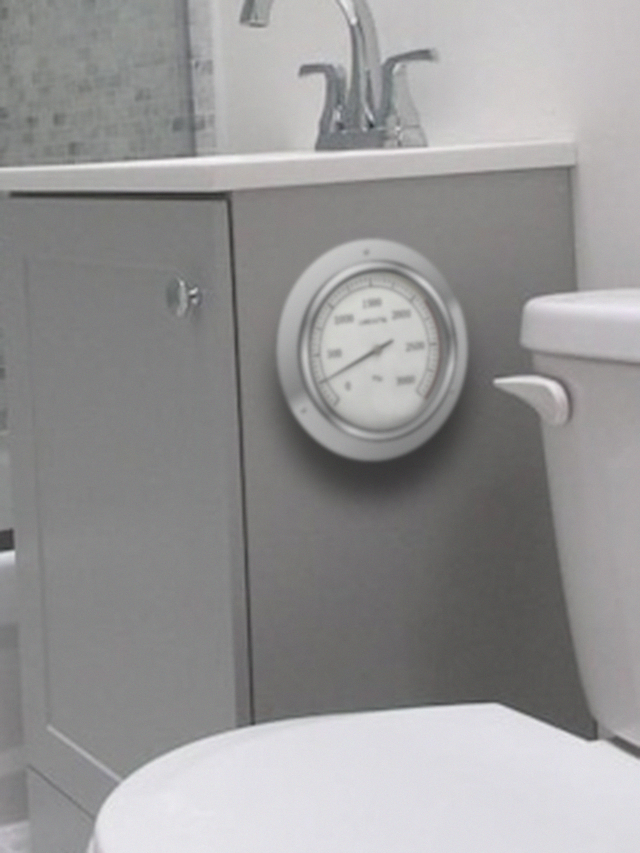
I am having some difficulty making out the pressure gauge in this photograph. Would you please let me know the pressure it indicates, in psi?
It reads 250 psi
